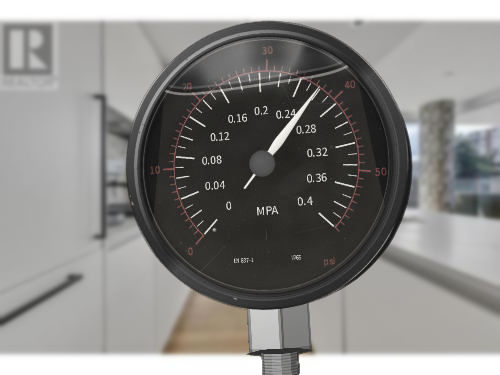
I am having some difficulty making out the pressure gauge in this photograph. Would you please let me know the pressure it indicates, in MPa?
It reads 0.26 MPa
